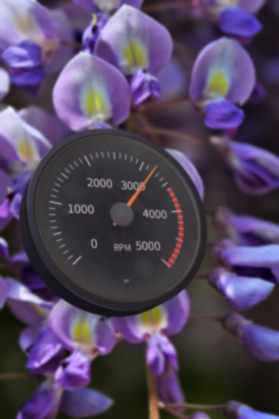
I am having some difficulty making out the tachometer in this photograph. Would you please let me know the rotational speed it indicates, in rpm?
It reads 3200 rpm
